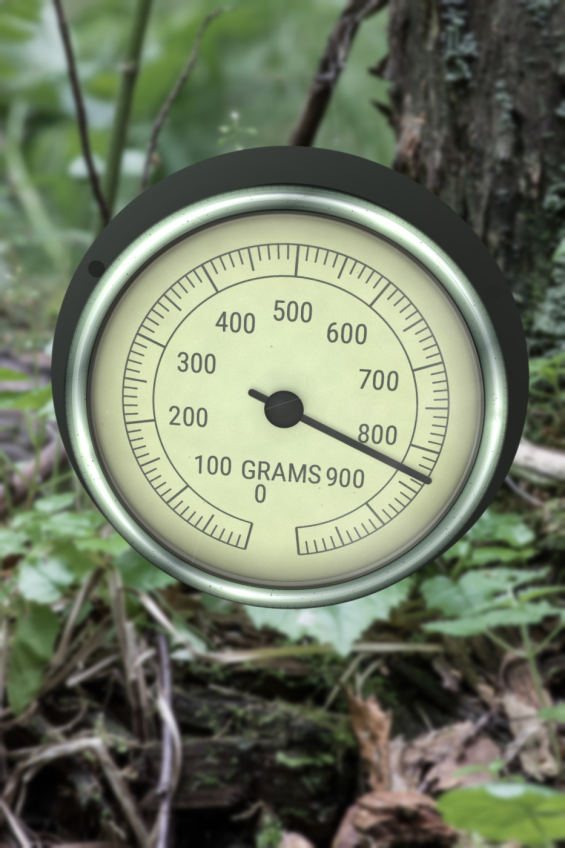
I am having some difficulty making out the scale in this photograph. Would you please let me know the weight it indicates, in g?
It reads 830 g
